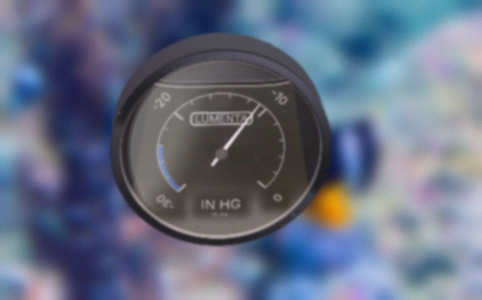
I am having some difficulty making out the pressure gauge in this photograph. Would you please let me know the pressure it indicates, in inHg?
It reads -11 inHg
